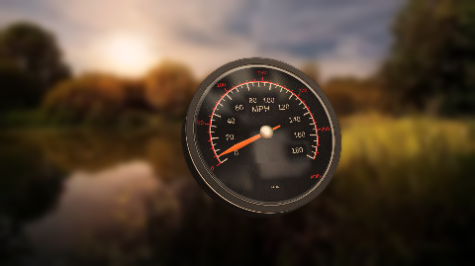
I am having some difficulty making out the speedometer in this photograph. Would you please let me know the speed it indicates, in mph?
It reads 5 mph
